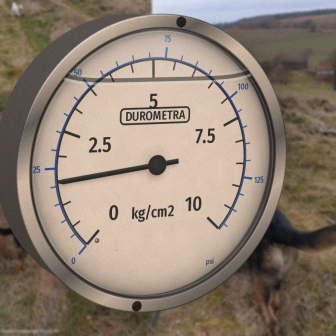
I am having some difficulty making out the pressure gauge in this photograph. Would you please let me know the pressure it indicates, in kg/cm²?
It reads 1.5 kg/cm²
